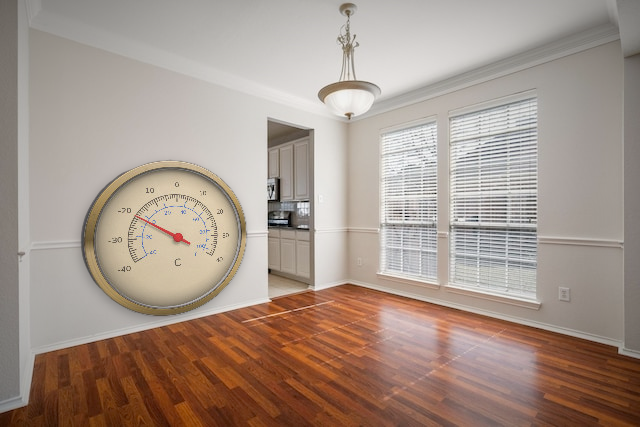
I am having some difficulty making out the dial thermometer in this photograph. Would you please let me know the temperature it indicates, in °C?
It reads -20 °C
